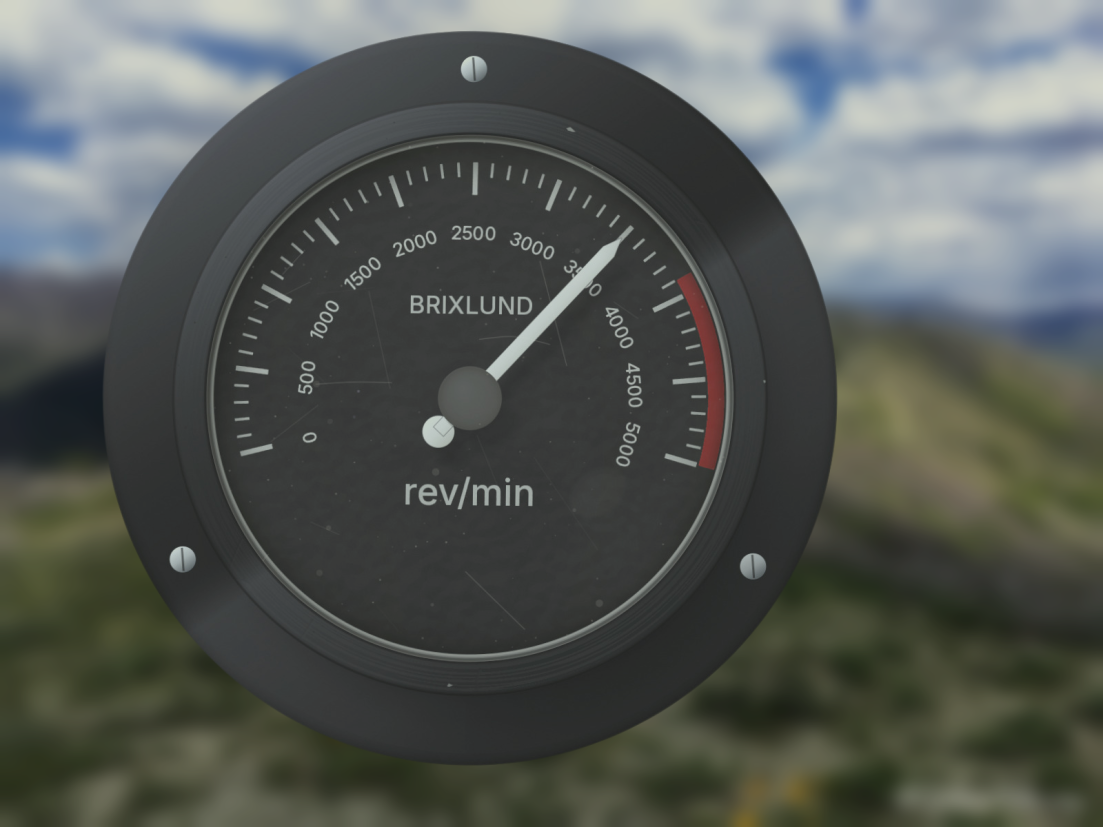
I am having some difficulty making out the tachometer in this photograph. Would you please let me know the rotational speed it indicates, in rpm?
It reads 3500 rpm
